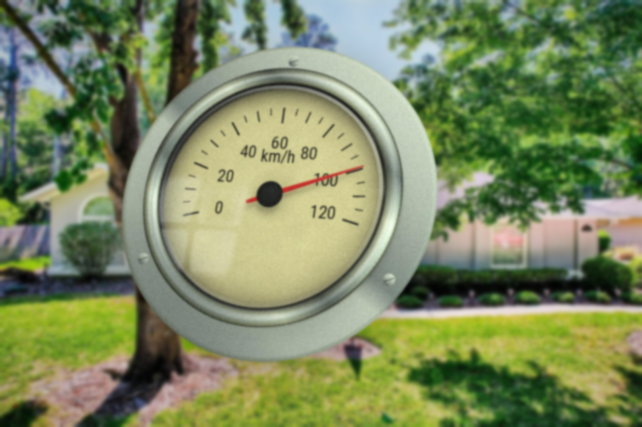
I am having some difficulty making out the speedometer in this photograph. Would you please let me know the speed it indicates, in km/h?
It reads 100 km/h
